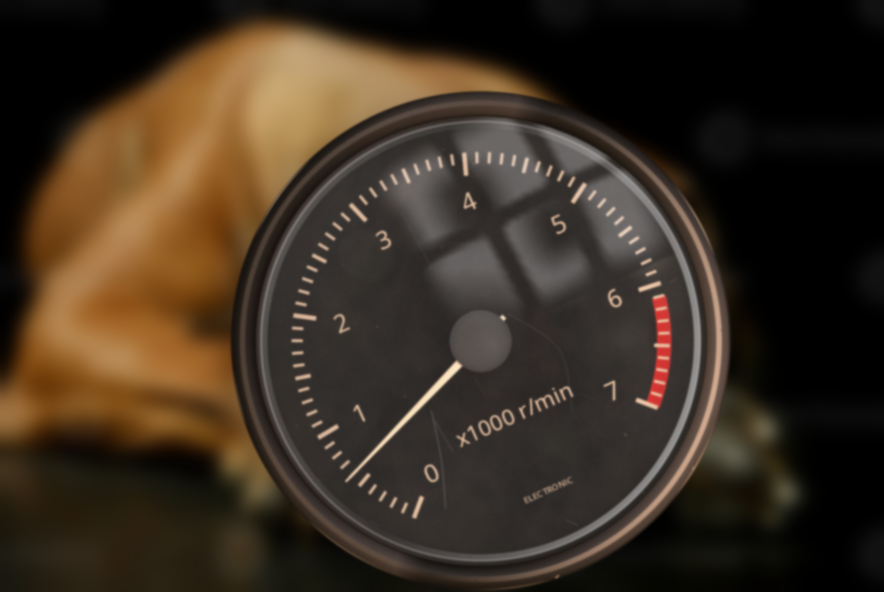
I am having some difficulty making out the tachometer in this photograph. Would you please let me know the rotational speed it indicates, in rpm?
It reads 600 rpm
